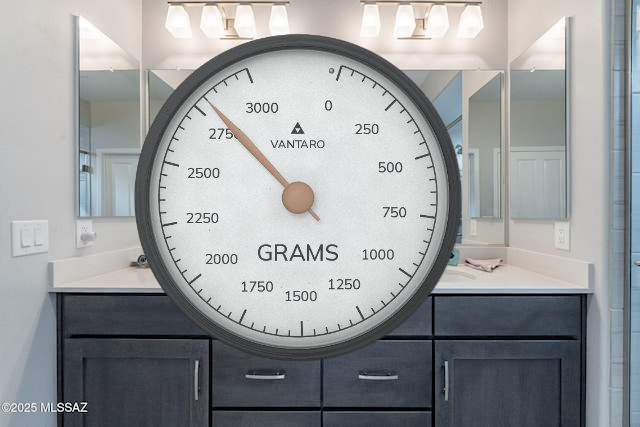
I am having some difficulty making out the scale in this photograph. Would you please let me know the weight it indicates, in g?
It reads 2800 g
